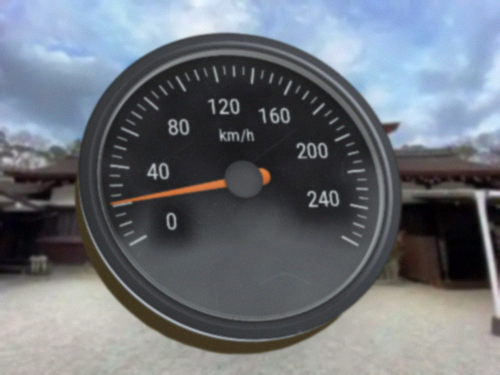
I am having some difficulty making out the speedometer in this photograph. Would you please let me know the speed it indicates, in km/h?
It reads 20 km/h
